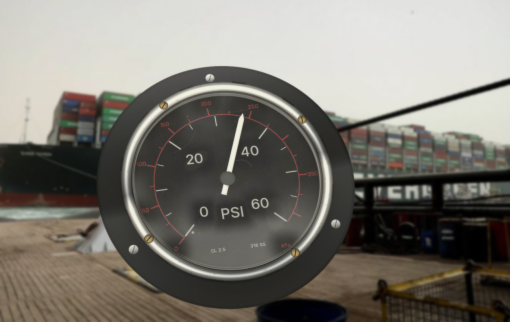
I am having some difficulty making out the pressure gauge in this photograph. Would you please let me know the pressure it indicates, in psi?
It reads 35 psi
